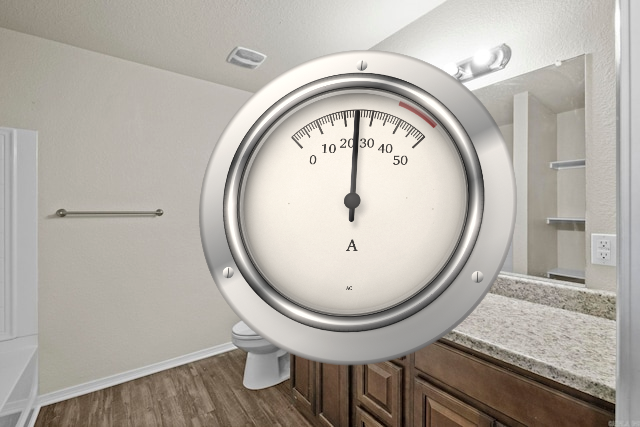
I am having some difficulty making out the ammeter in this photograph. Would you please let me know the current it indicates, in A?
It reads 25 A
